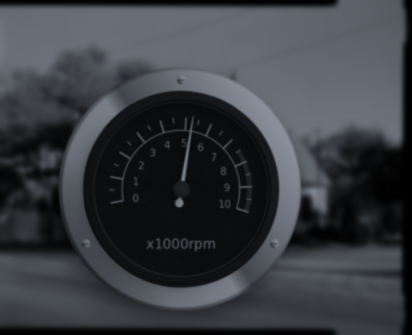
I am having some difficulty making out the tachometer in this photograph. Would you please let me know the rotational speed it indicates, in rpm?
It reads 5250 rpm
